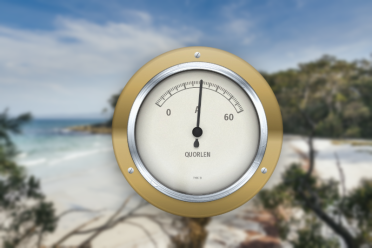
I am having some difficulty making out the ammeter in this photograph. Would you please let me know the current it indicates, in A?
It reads 30 A
